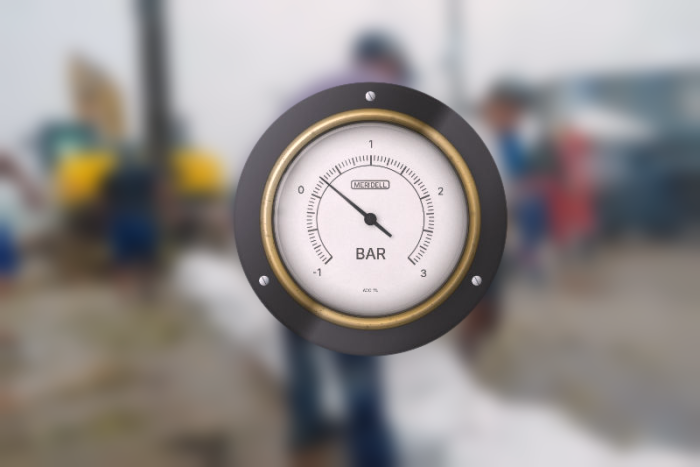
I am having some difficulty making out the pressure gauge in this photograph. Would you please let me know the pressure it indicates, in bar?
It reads 0.25 bar
